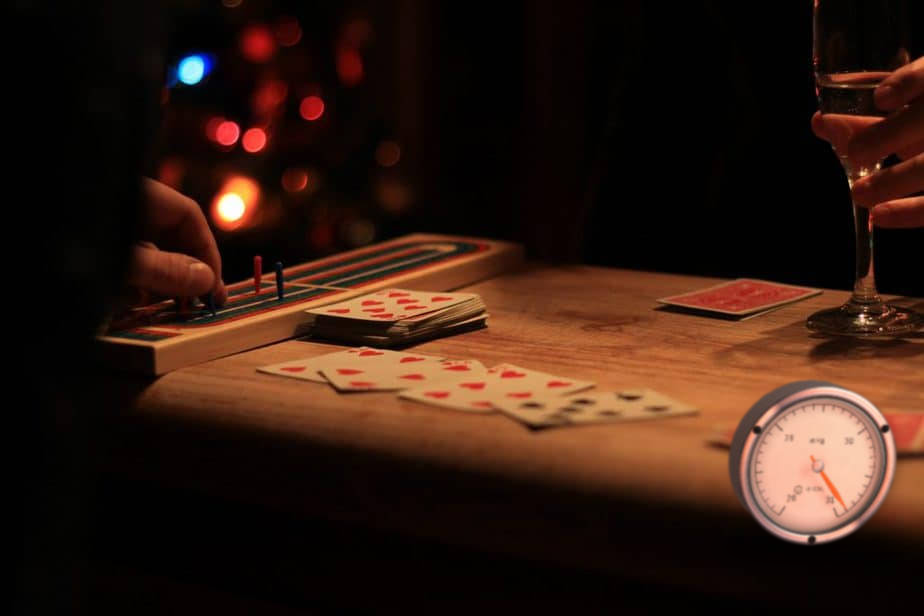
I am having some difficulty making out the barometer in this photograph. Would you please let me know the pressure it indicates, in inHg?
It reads 30.9 inHg
